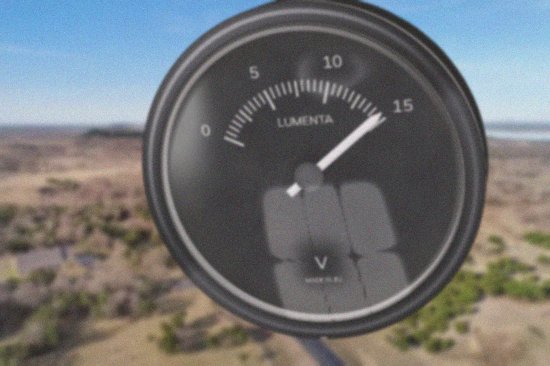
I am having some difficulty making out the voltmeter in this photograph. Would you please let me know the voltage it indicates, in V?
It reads 14.5 V
